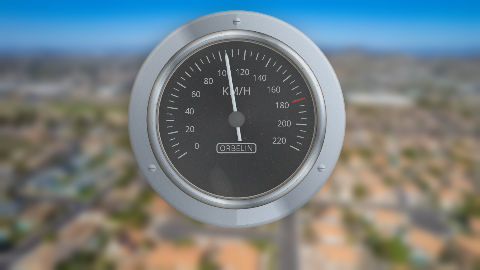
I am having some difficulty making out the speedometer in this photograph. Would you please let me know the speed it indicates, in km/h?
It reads 105 km/h
